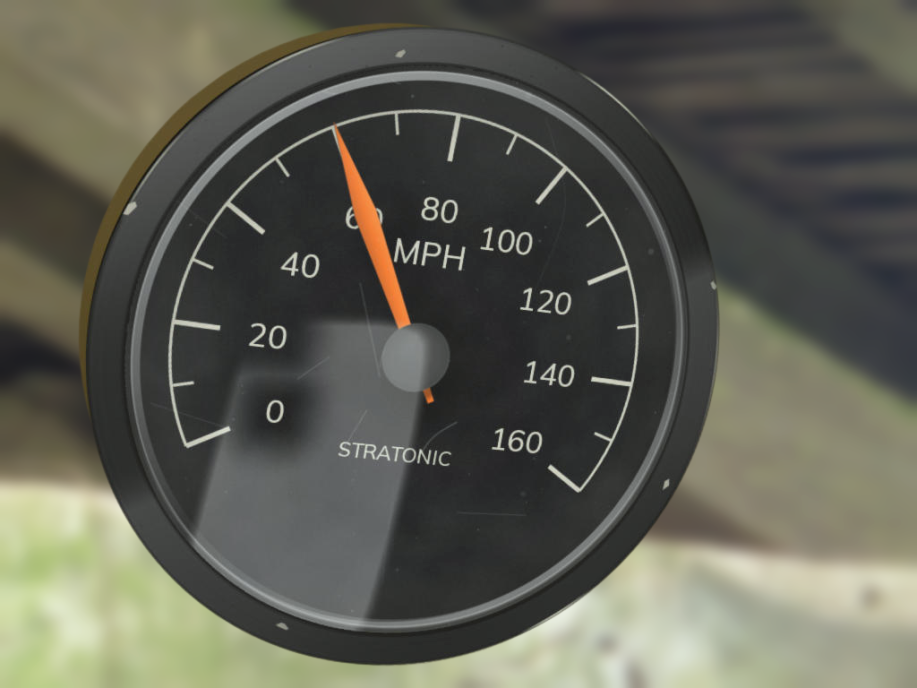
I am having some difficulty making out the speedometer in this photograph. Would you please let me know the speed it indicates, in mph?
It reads 60 mph
